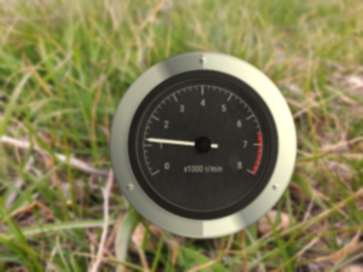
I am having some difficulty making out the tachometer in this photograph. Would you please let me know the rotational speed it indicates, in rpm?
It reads 1200 rpm
